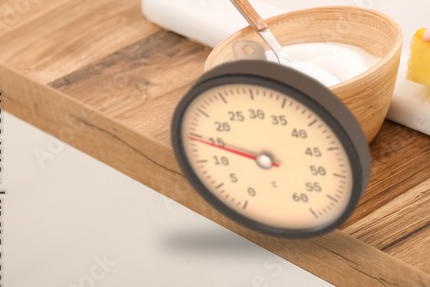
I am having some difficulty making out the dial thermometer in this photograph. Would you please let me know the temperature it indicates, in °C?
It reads 15 °C
